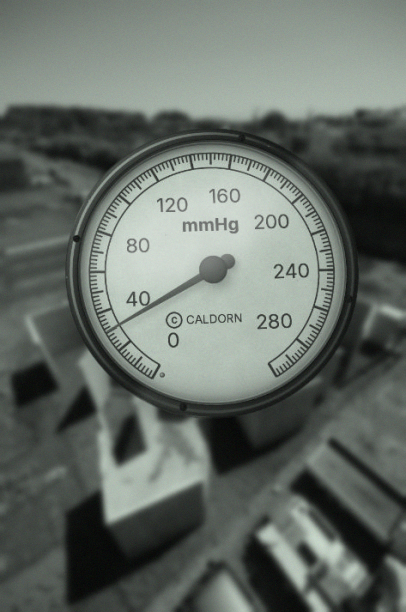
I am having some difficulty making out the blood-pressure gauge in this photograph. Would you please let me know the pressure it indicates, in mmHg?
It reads 30 mmHg
